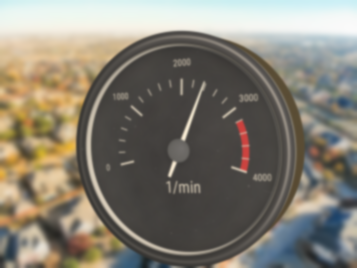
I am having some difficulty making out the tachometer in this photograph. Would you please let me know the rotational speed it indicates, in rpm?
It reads 2400 rpm
